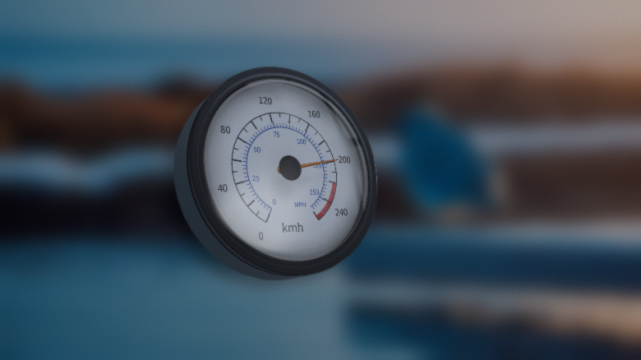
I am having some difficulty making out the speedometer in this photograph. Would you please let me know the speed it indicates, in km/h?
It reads 200 km/h
